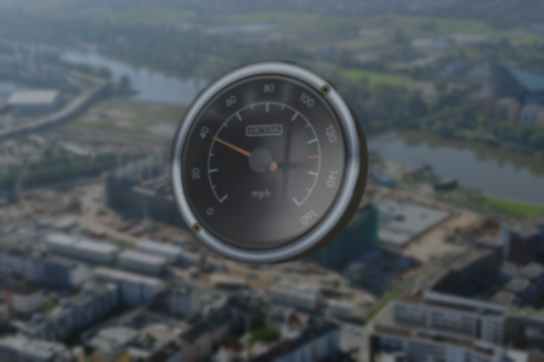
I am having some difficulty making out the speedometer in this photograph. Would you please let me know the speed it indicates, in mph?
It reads 40 mph
